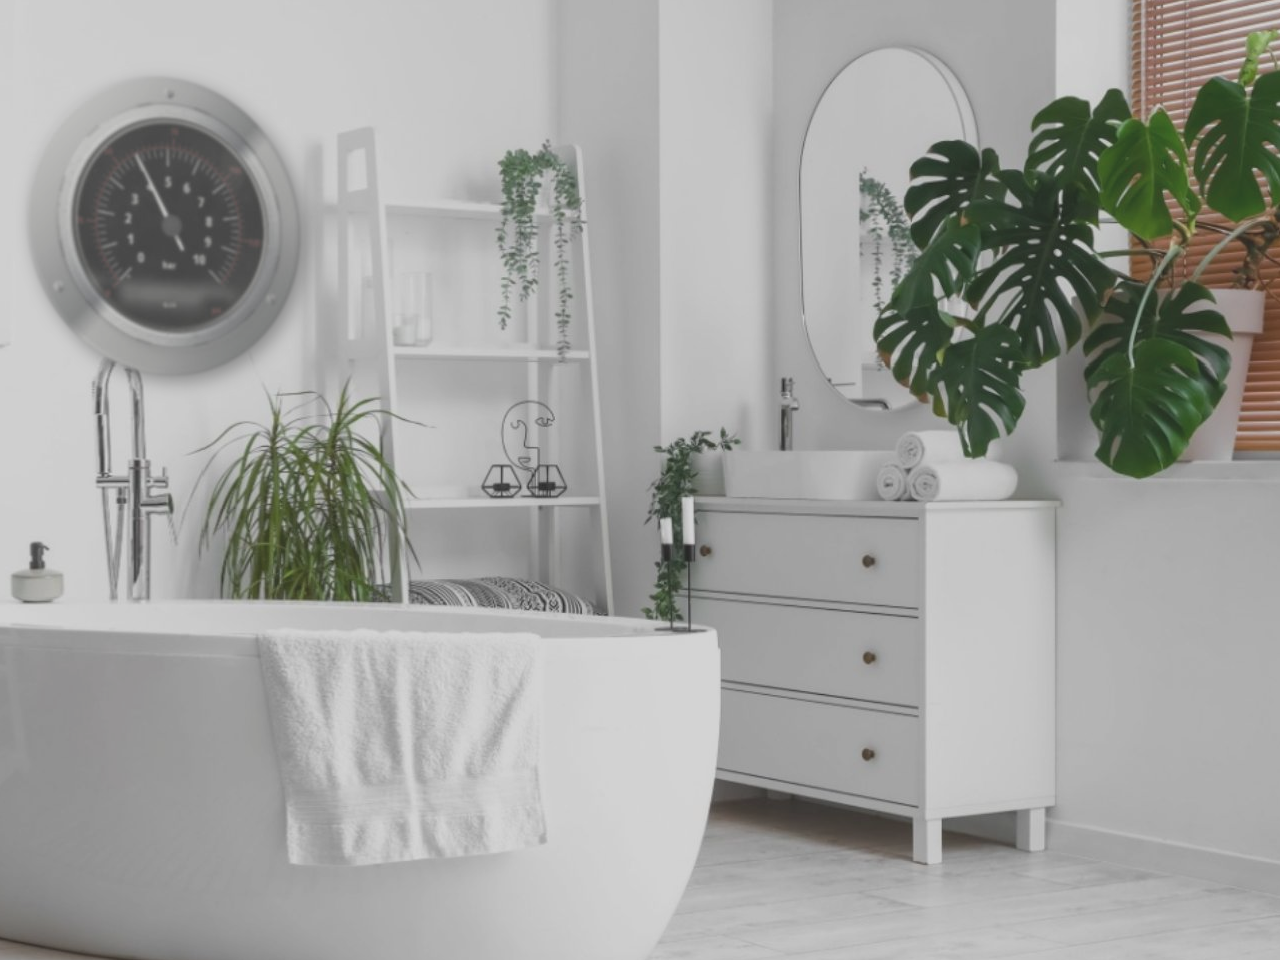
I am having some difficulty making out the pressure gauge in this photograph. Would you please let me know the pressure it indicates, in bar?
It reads 4 bar
